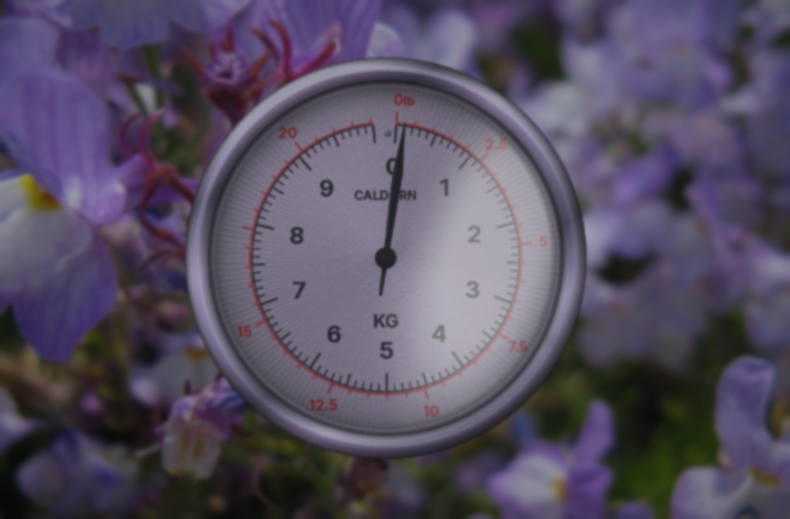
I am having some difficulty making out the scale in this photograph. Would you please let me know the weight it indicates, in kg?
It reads 0.1 kg
